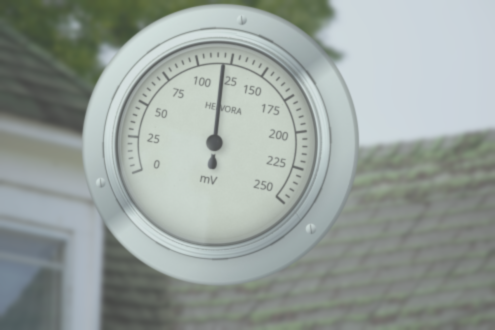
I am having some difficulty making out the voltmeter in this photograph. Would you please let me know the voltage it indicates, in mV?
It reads 120 mV
